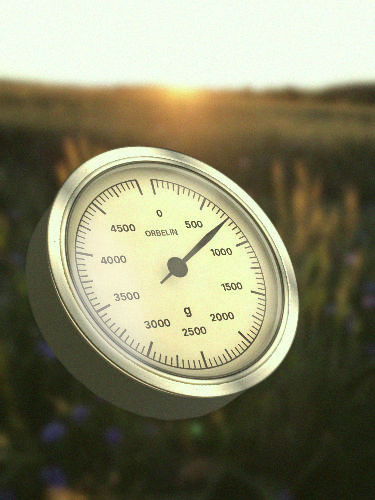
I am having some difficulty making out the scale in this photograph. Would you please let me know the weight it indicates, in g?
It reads 750 g
